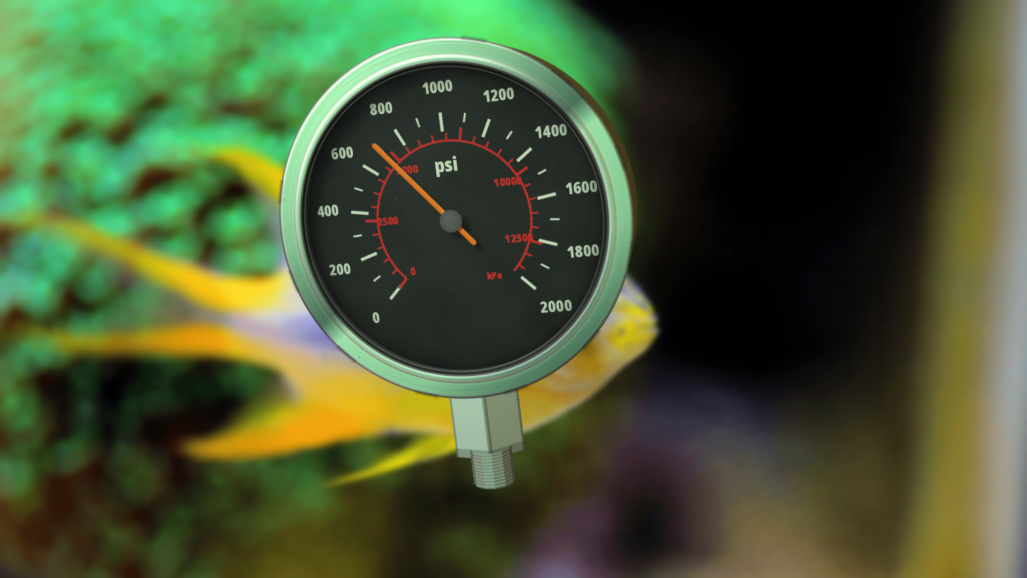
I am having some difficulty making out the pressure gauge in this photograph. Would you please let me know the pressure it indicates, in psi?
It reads 700 psi
